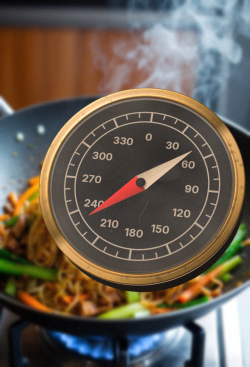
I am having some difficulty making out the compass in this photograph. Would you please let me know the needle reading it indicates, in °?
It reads 230 °
